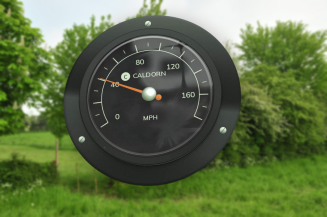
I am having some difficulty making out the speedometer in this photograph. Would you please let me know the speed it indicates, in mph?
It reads 40 mph
